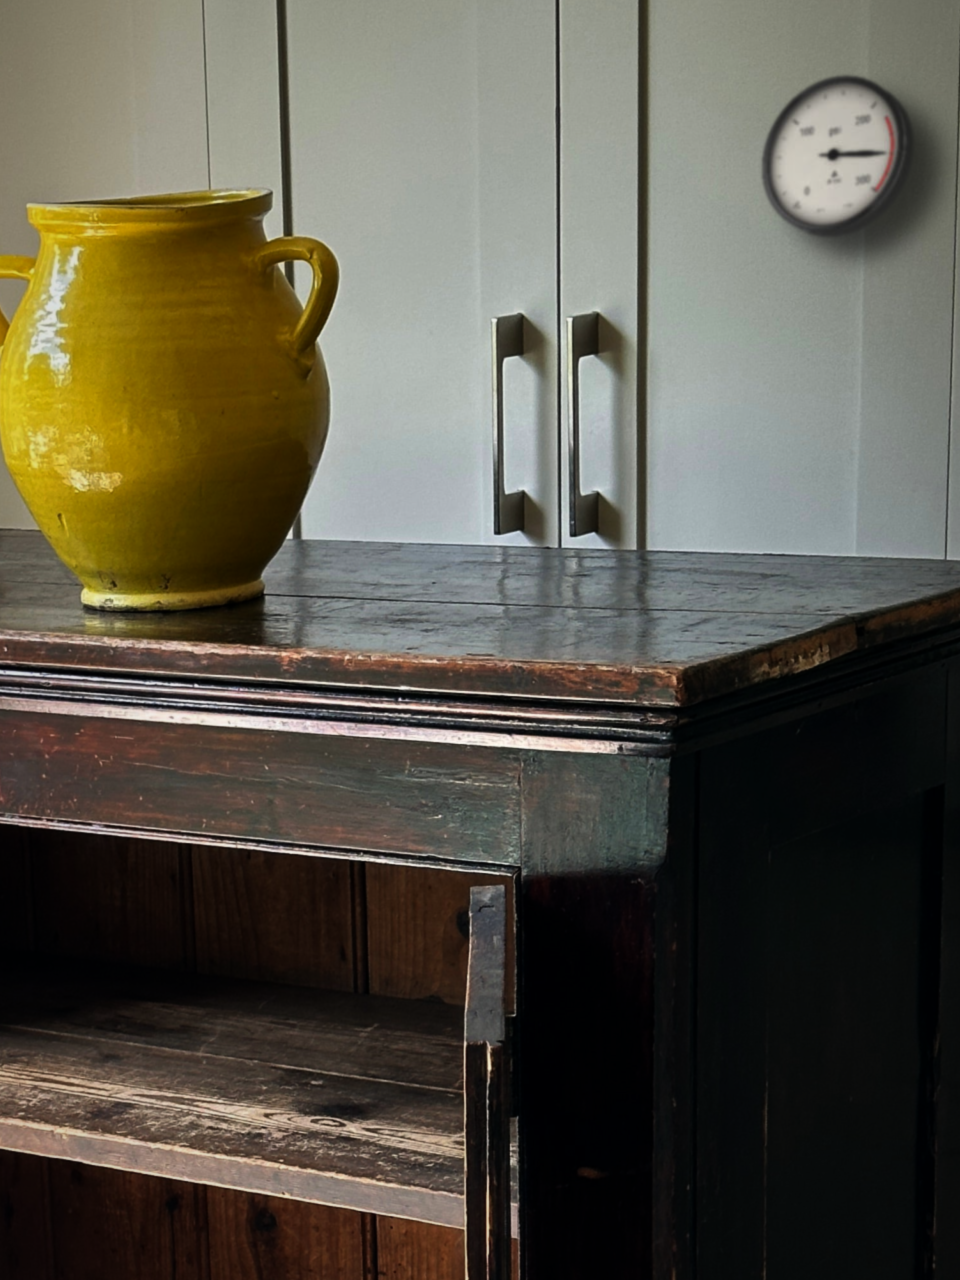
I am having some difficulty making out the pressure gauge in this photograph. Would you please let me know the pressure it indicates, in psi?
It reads 260 psi
